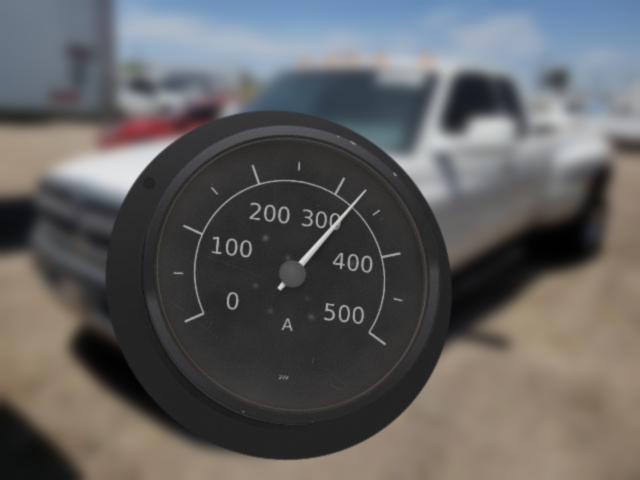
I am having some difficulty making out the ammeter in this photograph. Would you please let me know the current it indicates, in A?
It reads 325 A
